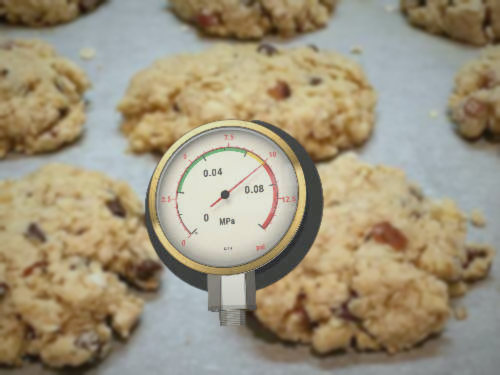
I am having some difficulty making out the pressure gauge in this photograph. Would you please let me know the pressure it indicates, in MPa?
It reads 0.07 MPa
